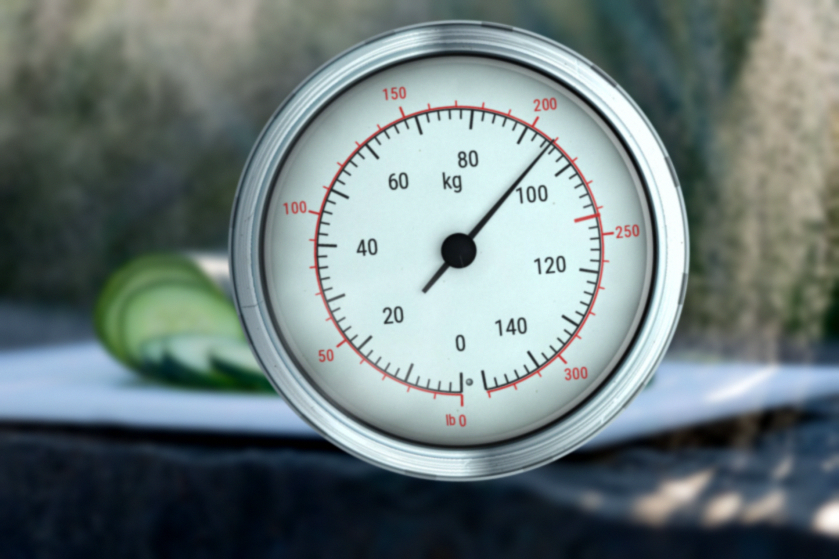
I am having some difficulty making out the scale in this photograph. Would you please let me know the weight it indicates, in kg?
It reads 95 kg
